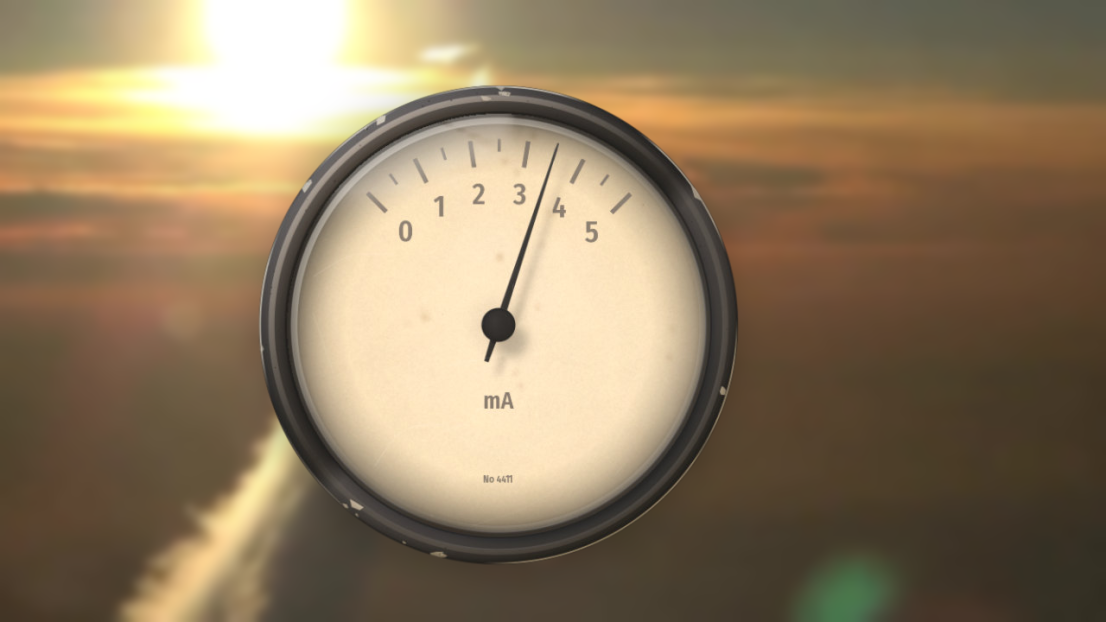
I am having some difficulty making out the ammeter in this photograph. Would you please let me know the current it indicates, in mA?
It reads 3.5 mA
